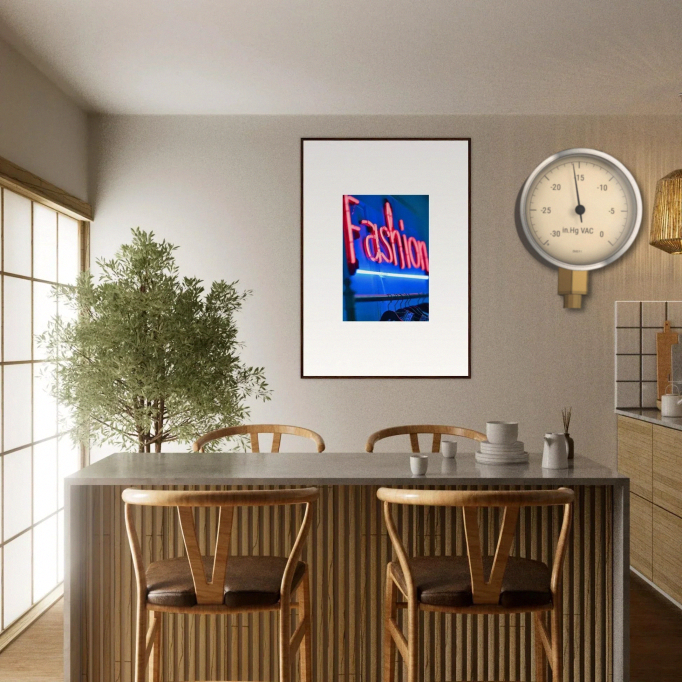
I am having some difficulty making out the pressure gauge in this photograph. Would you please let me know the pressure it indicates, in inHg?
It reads -16 inHg
